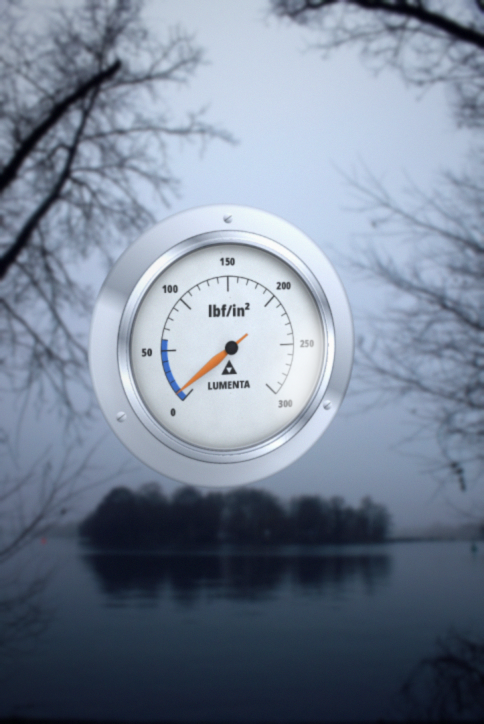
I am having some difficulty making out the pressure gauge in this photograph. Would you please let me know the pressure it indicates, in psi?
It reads 10 psi
